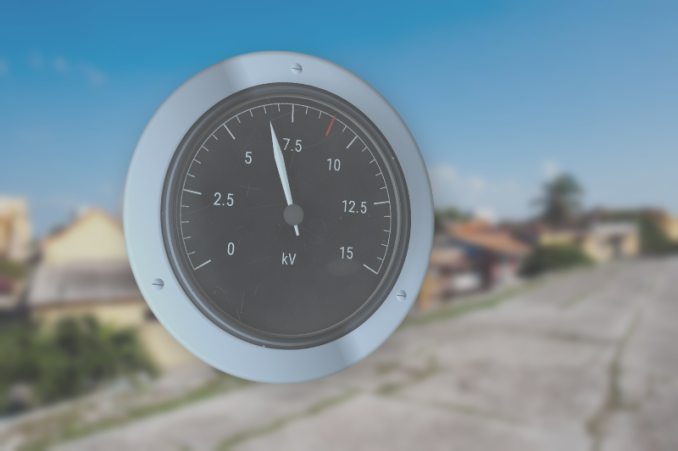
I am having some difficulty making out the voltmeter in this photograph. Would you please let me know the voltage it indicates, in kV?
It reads 6.5 kV
